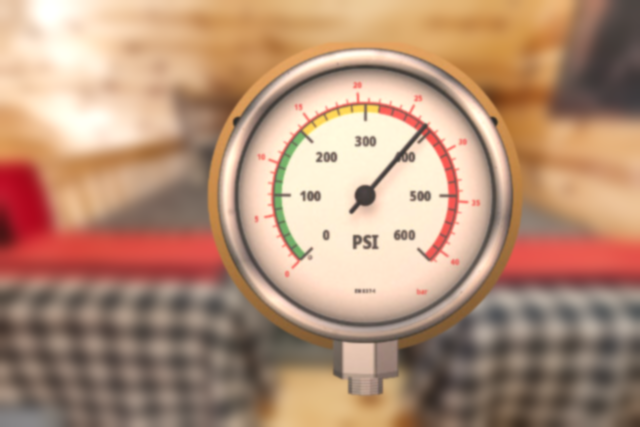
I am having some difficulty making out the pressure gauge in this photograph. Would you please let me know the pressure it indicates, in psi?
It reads 390 psi
